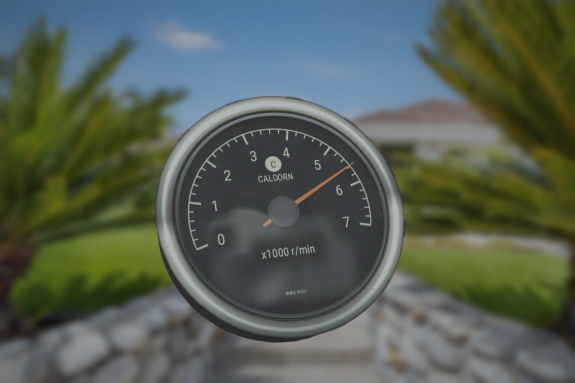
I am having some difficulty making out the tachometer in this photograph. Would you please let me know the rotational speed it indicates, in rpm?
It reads 5600 rpm
